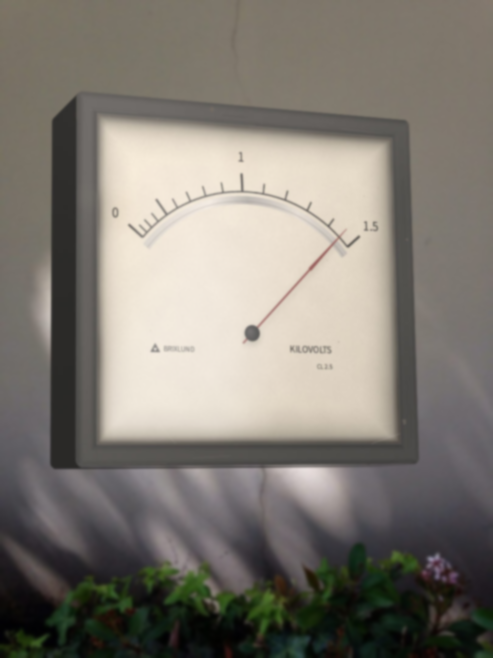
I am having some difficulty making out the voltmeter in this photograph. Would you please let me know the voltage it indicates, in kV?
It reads 1.45 kV
